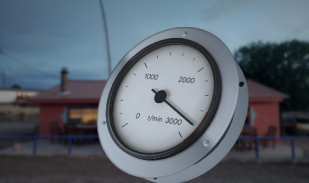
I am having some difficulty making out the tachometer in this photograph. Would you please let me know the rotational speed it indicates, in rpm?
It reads 2800 rpm
